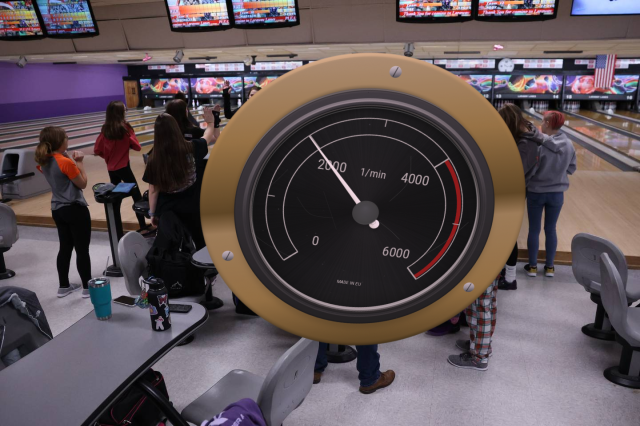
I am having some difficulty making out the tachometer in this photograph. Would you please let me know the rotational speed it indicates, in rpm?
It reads 2000 rpm
